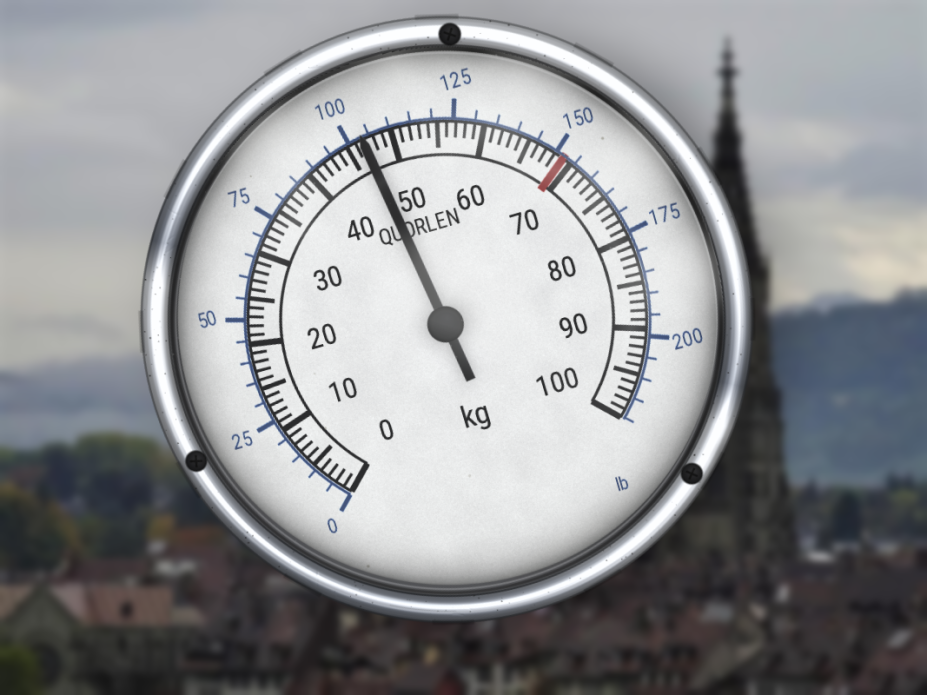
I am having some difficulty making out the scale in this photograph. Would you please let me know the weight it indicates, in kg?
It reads 47 kg
